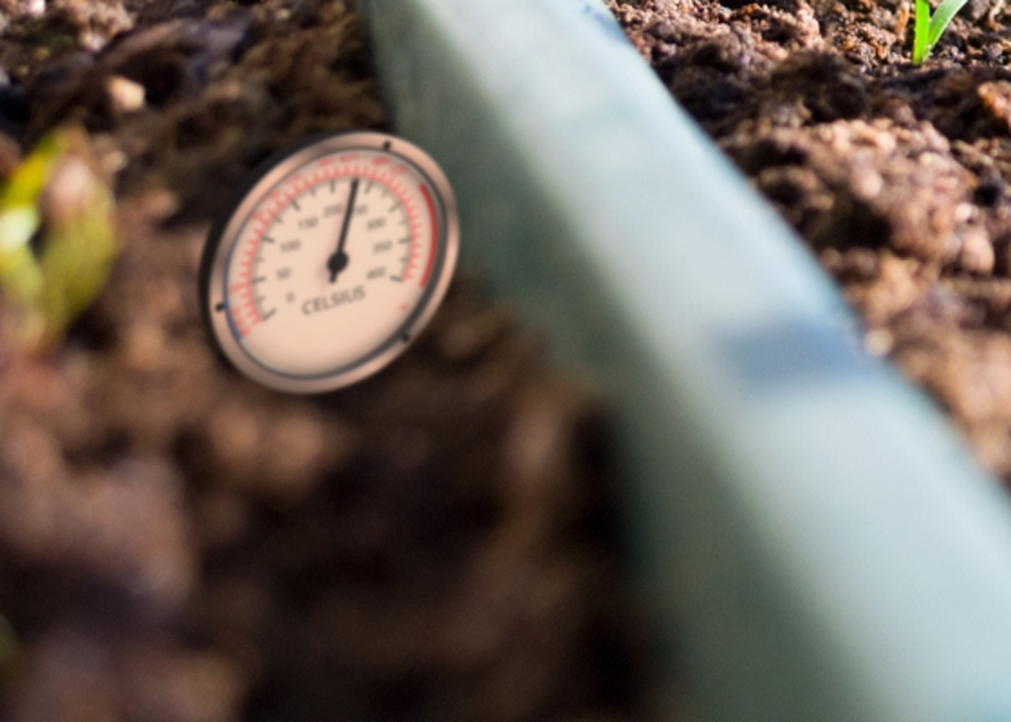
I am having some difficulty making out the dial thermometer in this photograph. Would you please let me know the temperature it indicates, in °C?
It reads 225 °C
